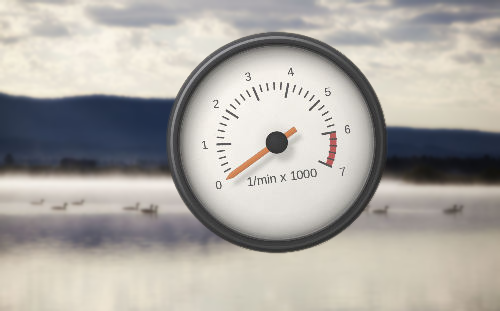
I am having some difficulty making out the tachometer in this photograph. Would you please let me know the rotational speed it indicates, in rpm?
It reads 0 rpm
